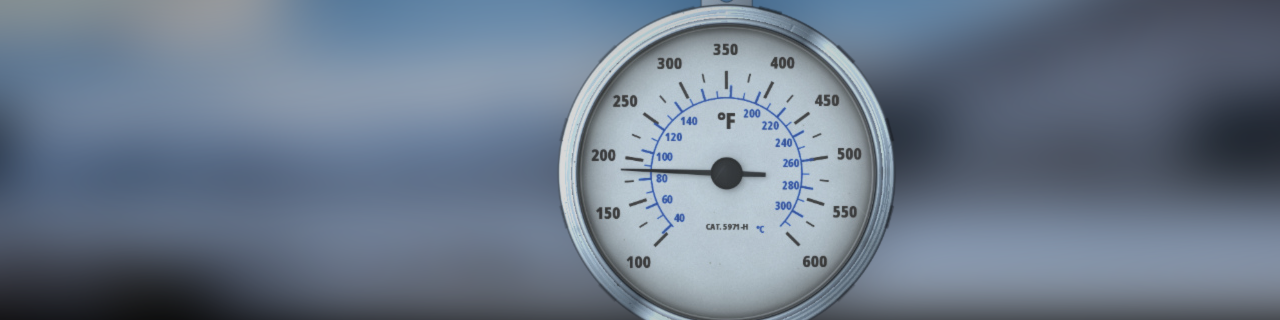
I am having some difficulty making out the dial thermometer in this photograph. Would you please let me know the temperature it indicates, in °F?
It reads 187.5 °F
